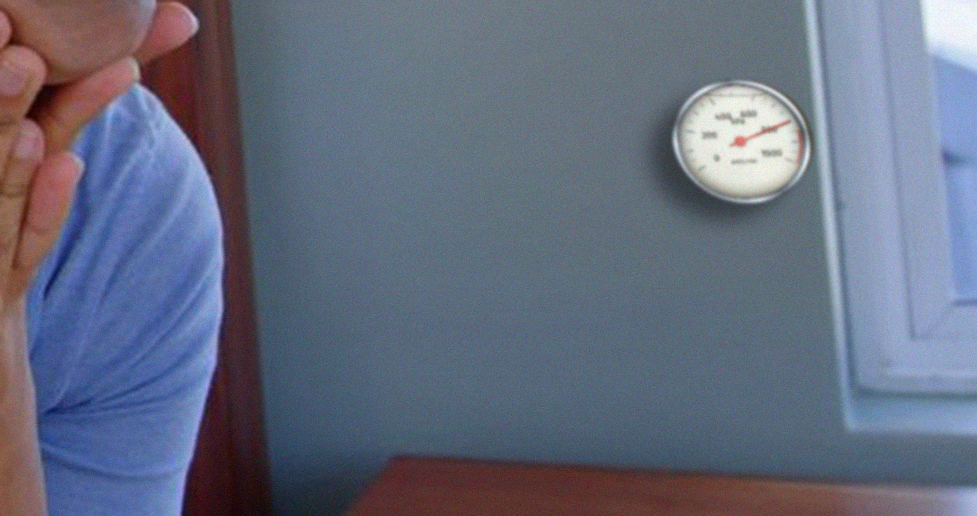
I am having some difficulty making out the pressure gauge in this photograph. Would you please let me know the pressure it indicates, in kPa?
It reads 800 kPa
